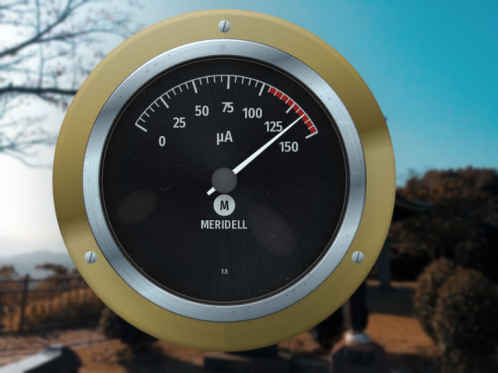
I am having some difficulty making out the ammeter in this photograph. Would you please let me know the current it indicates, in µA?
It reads 135 µA
